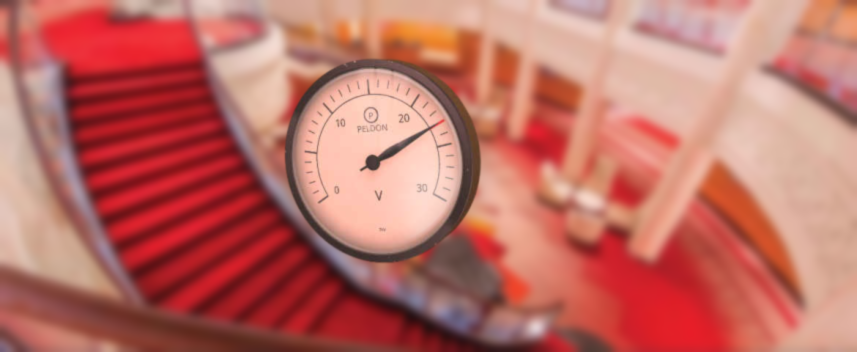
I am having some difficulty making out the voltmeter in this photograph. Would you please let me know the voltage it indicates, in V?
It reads 23 V
